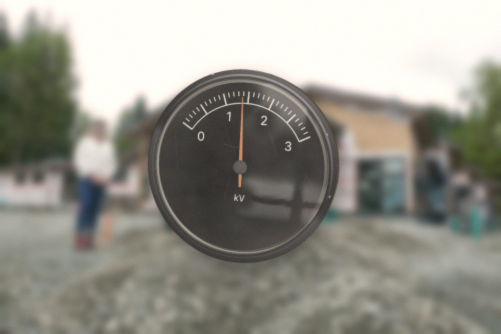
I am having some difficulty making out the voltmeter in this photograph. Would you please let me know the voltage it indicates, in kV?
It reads 1.4 kV
